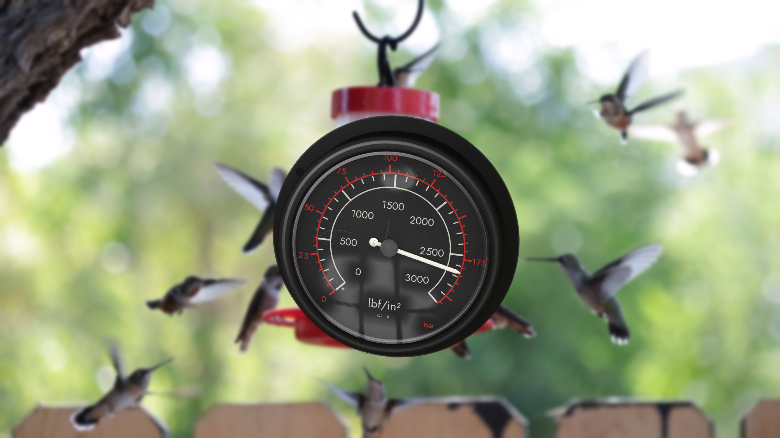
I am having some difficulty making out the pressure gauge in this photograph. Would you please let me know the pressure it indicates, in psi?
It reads 2650 psi
